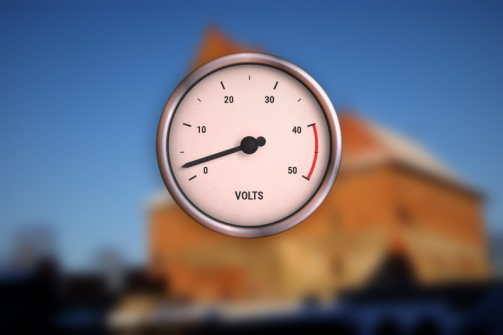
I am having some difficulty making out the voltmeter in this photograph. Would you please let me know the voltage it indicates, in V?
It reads 2.5 V
